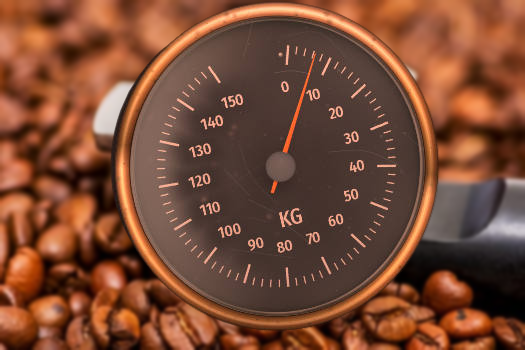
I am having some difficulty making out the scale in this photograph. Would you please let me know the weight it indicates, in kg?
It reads 6 kg
